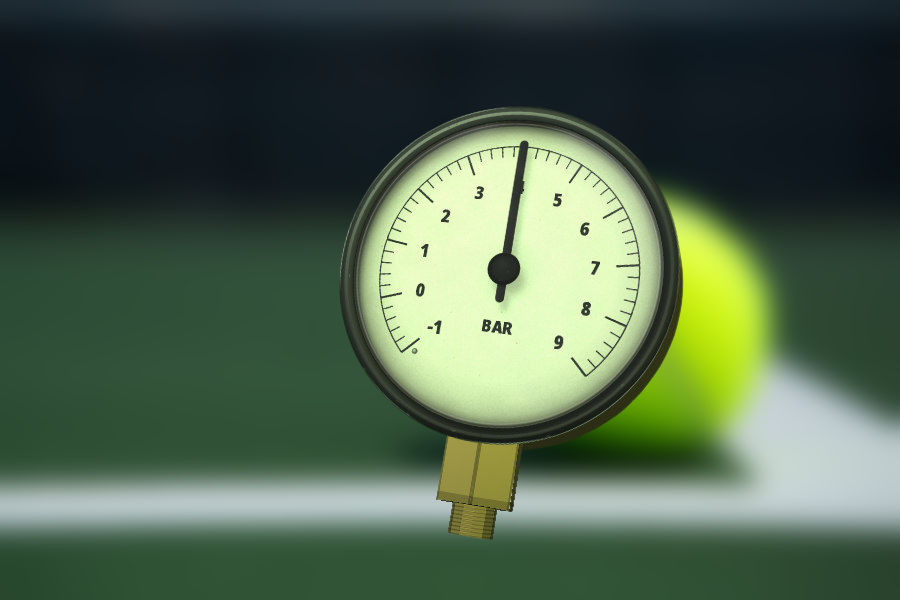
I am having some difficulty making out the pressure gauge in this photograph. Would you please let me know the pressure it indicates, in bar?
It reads 4 bar
